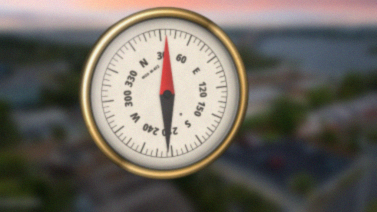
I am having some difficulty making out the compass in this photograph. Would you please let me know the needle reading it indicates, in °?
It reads 35 °
